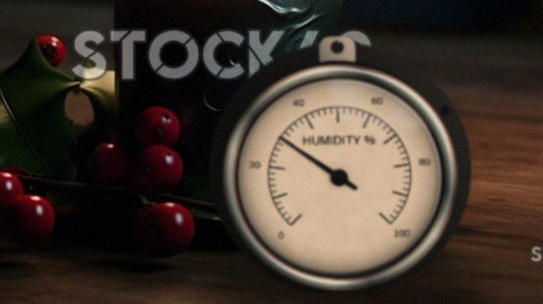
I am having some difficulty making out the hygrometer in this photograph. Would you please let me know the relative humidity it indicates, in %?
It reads 30 %
